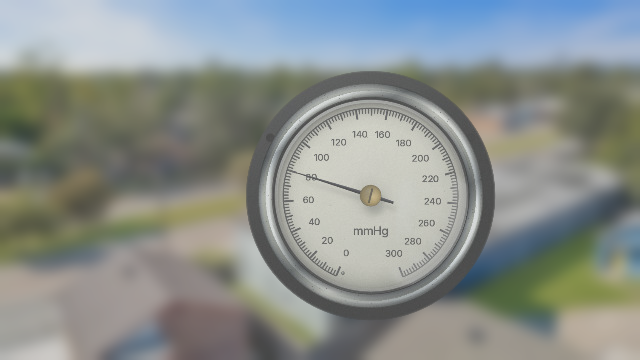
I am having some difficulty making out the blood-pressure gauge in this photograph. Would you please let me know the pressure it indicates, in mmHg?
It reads 80 mmHg
